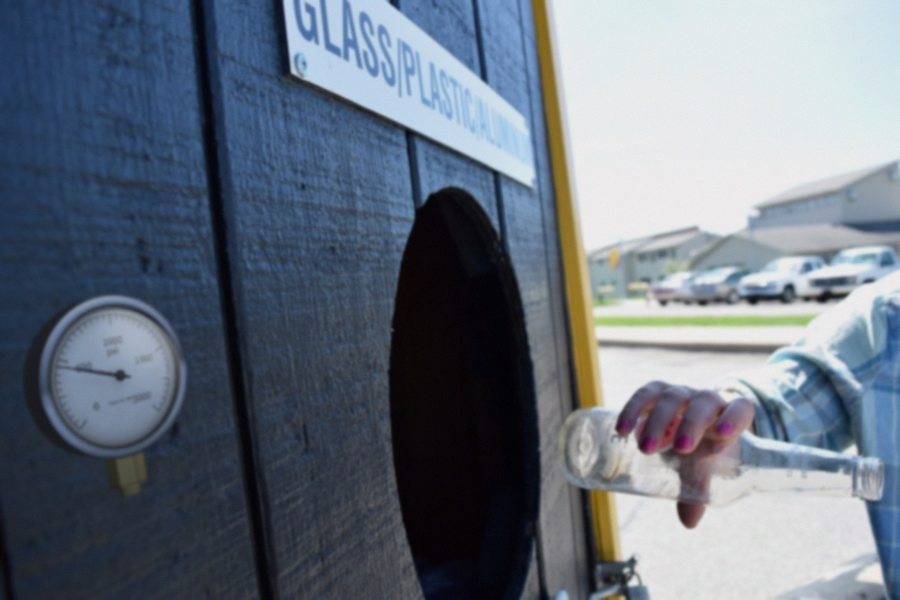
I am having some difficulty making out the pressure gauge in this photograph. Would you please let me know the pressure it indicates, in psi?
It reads 450 psi
